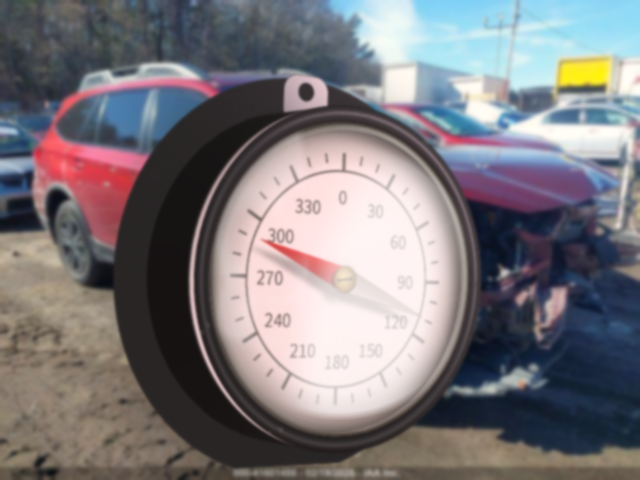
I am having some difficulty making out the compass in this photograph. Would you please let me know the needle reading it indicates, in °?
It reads 290 °
